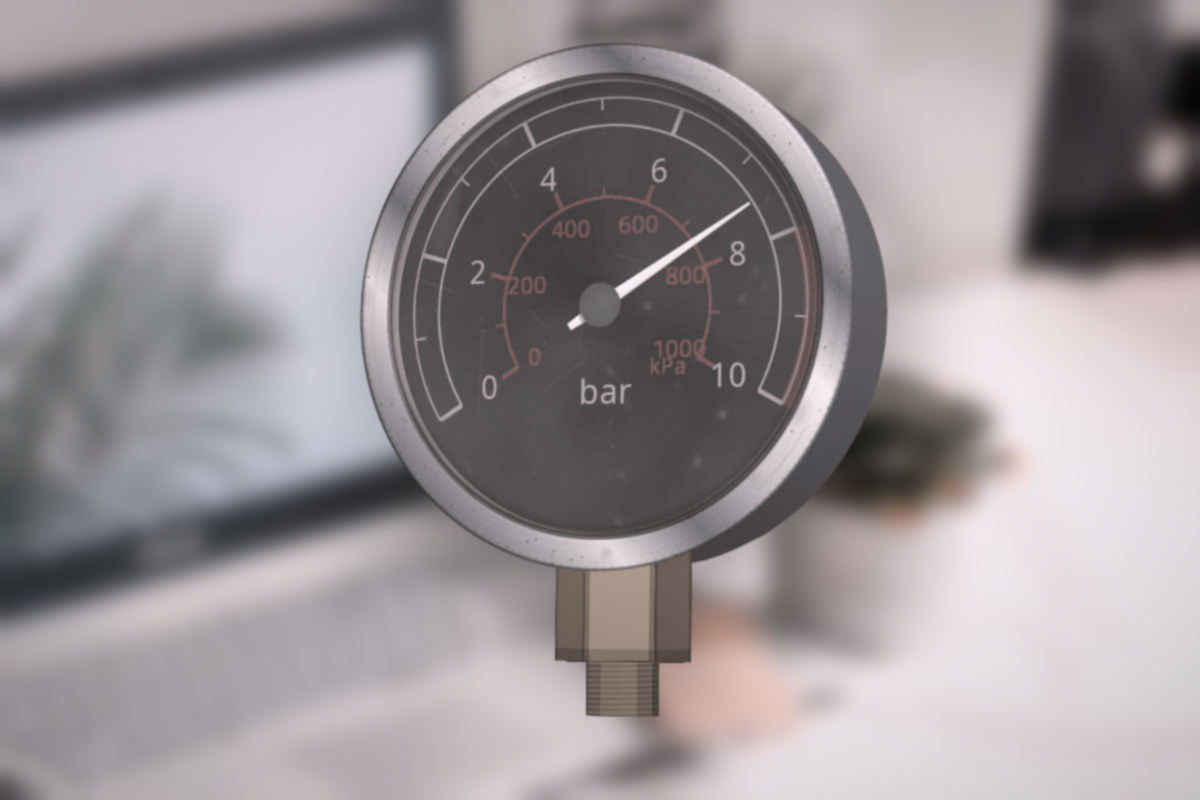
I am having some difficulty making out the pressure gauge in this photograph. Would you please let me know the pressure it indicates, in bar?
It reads 7.5 bar
